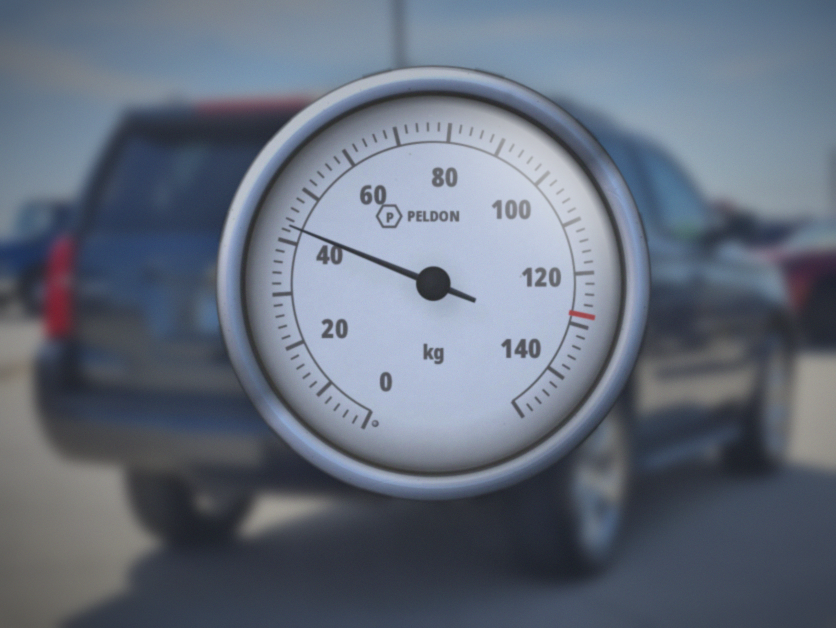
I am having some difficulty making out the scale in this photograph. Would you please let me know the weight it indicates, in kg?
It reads 43 kg
